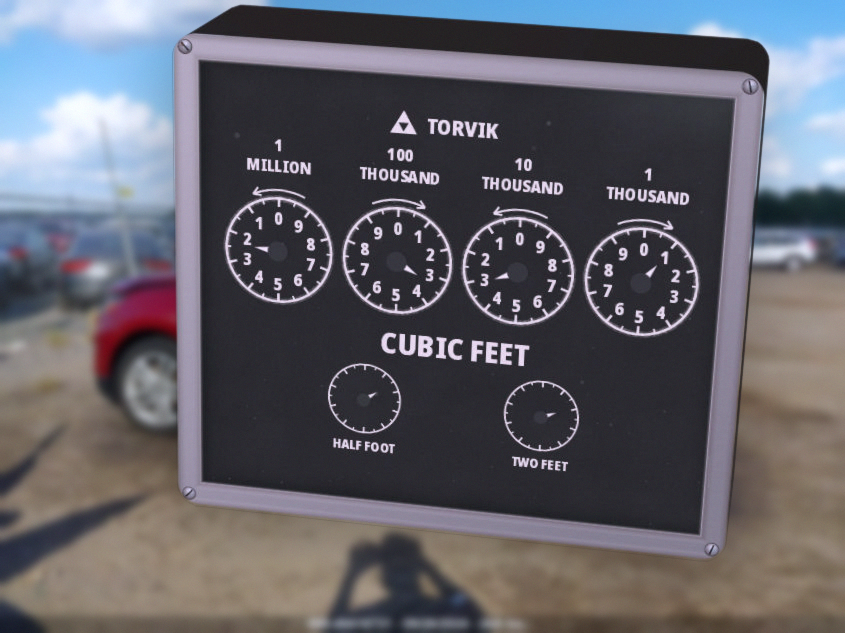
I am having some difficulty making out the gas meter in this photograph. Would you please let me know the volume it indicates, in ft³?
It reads 233100 ft³
